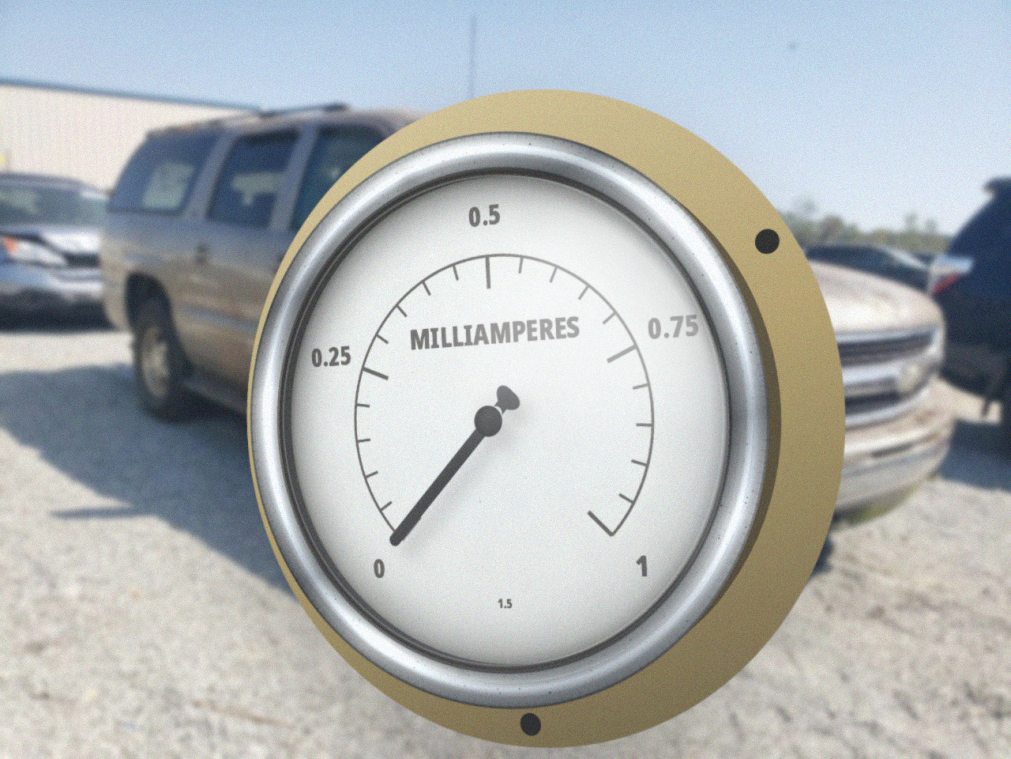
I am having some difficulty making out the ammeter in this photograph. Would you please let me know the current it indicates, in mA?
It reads 0 mA
